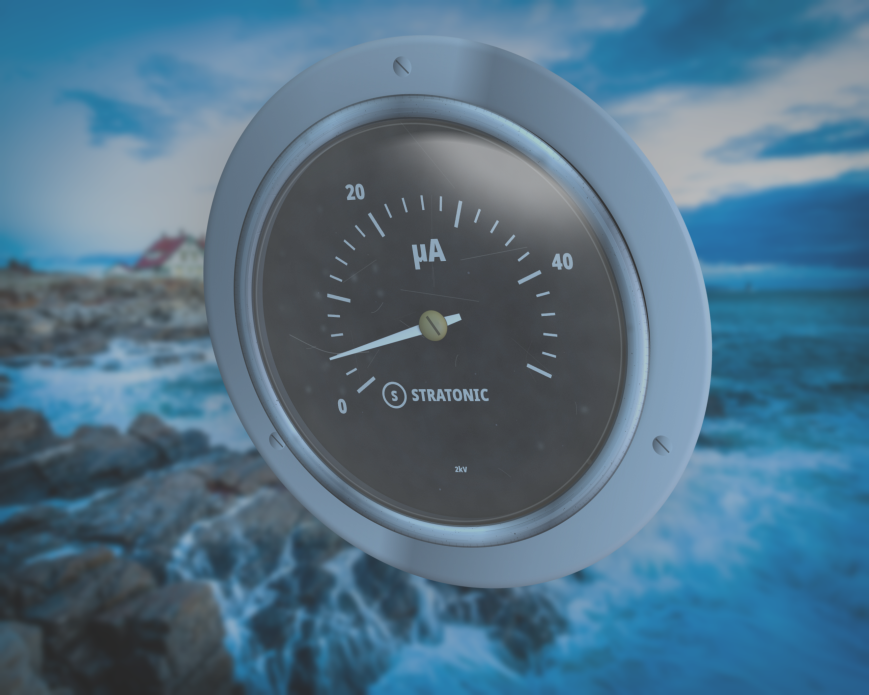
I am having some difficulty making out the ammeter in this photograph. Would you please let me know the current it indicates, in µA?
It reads 4 µA
